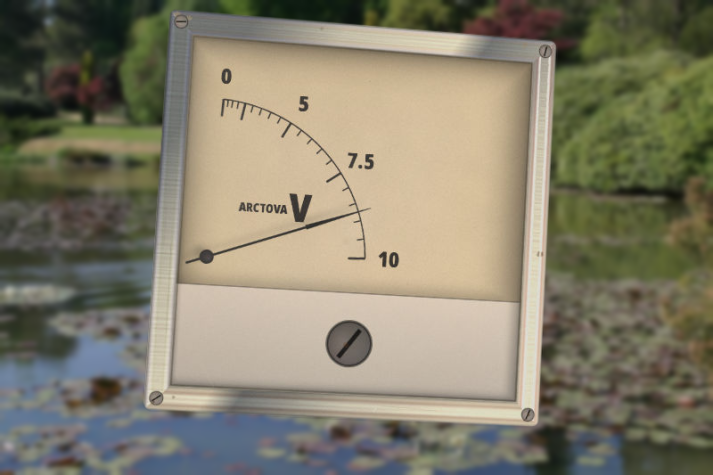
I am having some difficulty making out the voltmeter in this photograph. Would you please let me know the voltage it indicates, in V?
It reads 8.75 V
